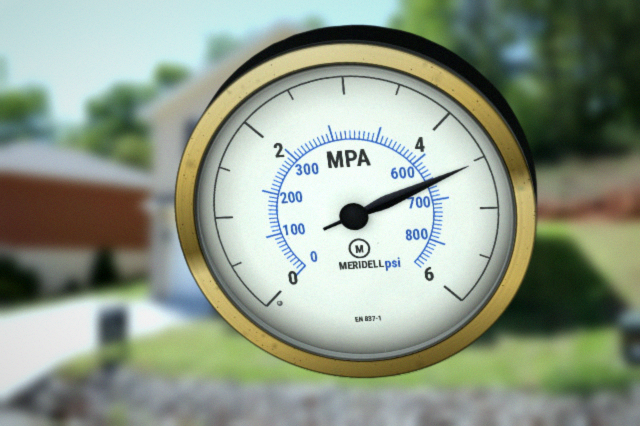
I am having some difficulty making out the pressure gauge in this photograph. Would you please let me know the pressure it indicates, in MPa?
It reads 4.5 MPa
